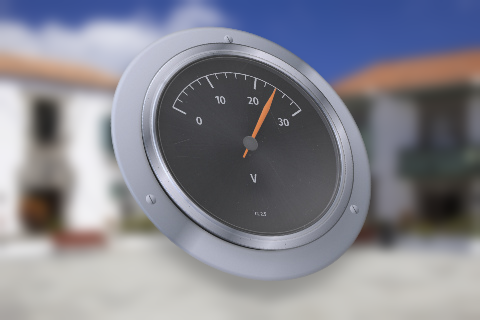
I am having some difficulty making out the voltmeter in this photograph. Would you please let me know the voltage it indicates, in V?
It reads 24 V
